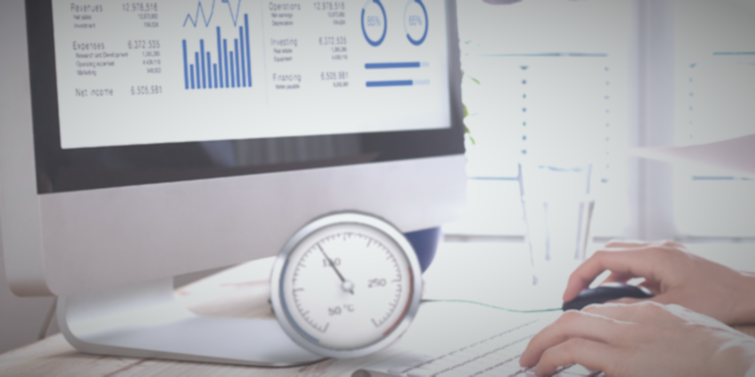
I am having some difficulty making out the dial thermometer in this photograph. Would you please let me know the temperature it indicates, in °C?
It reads 150 °C
